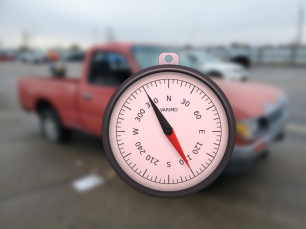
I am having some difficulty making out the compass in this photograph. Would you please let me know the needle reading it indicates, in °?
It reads 150 °
